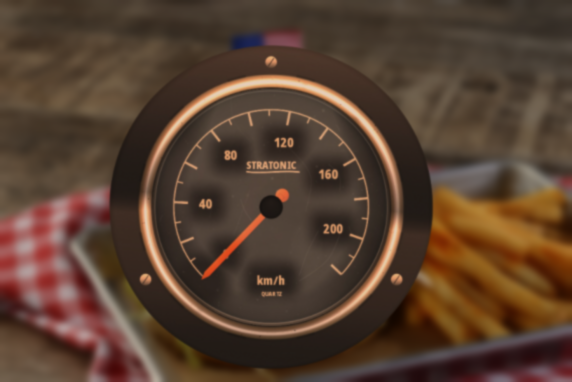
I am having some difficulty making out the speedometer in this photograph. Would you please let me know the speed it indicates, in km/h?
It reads 0 km/h
